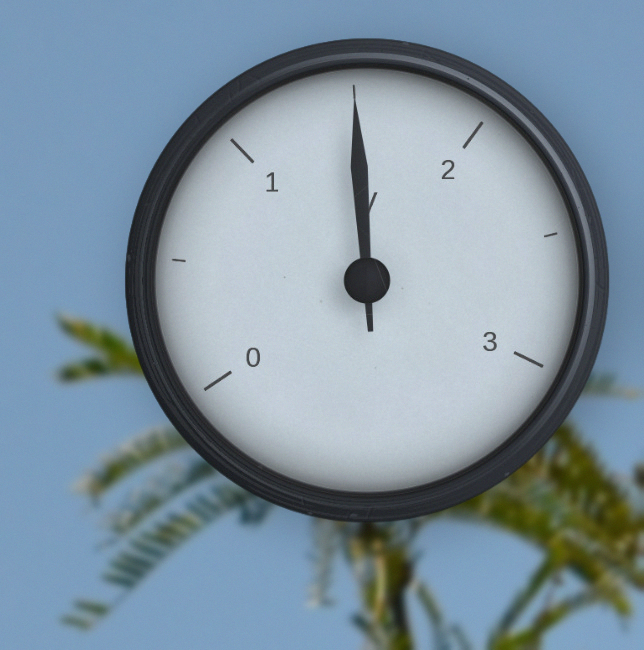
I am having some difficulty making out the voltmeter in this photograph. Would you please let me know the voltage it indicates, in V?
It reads 1.5 V
